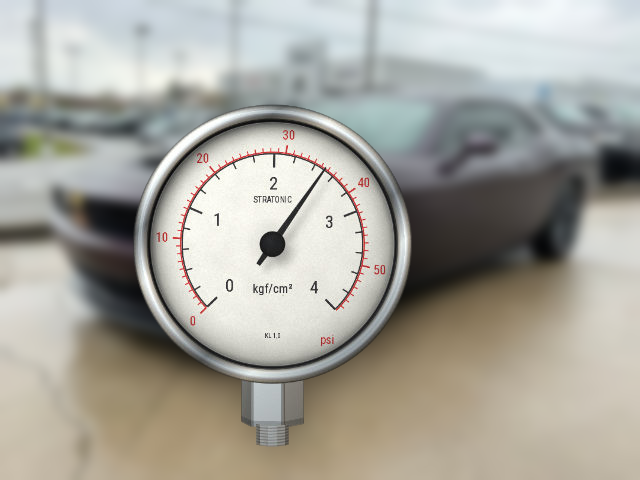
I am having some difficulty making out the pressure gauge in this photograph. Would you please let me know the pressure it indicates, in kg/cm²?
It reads 2.5 kg/cm²
